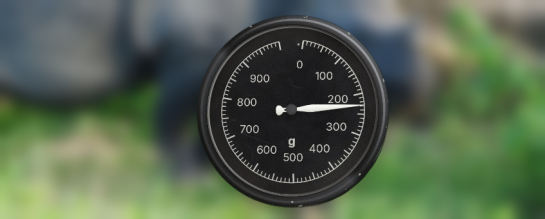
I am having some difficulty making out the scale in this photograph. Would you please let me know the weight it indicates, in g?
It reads 230 g
